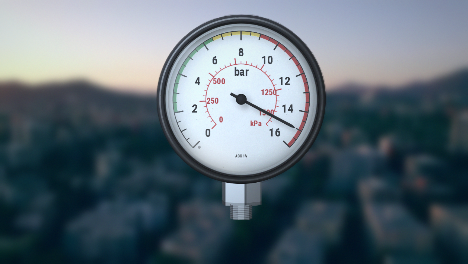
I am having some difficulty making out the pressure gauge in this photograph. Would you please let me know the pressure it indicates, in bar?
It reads 15 bar
